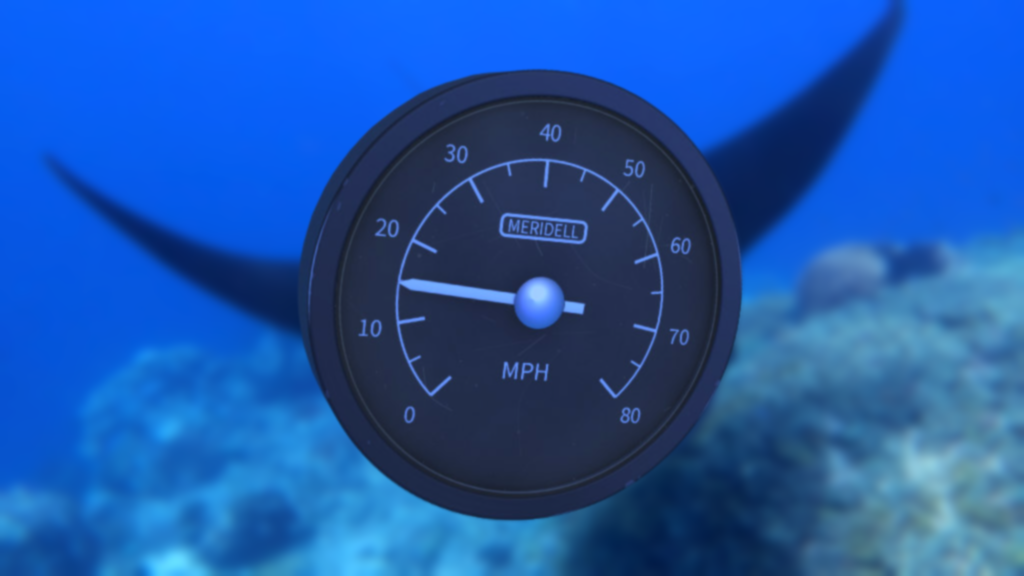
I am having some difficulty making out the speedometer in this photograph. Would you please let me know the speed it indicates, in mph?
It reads 15 mph
